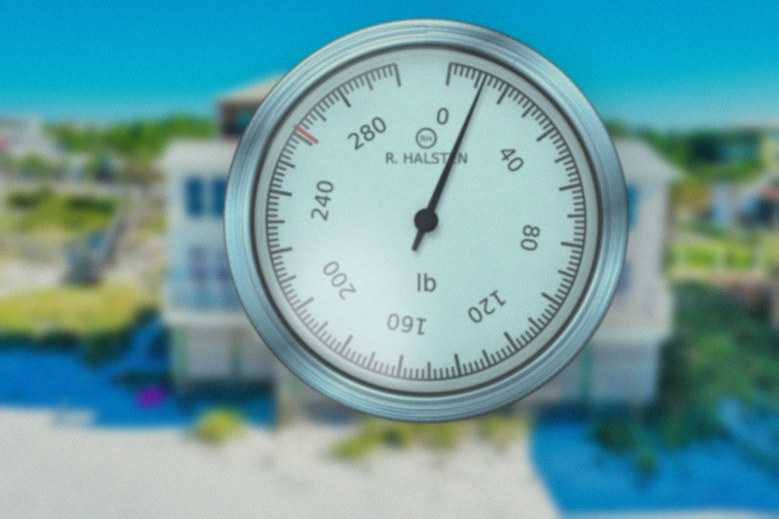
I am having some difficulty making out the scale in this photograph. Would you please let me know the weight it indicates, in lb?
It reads 12 lb
